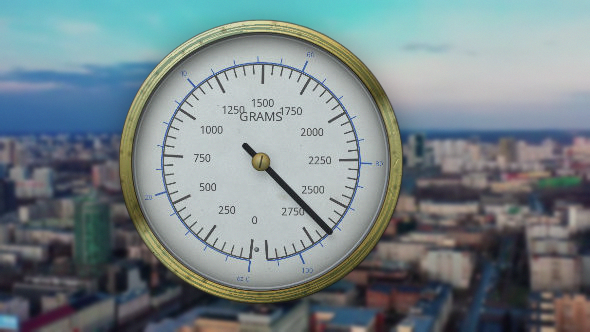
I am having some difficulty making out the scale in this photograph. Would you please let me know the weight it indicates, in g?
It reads 2650 g
